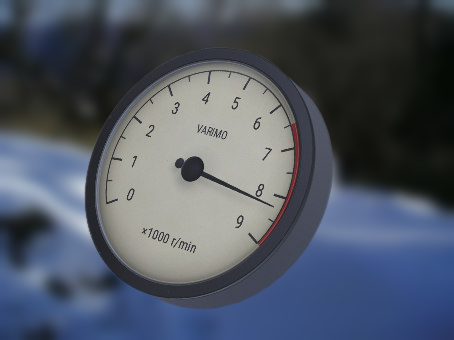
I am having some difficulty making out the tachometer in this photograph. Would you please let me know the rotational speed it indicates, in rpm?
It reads 8250 rpm
